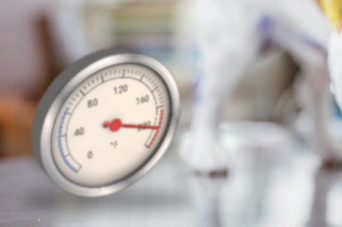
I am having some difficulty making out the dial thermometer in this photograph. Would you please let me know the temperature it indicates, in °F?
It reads 200 °F
